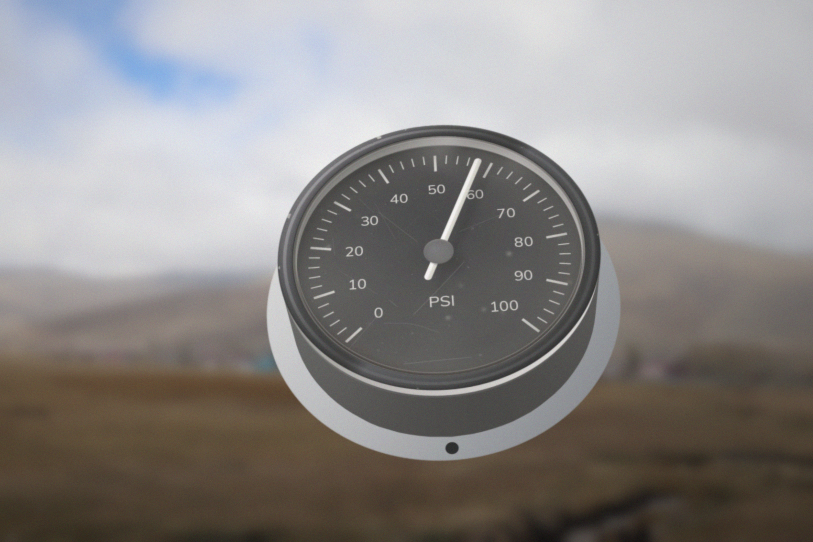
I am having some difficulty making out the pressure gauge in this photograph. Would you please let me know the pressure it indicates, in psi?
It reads 58 psi
